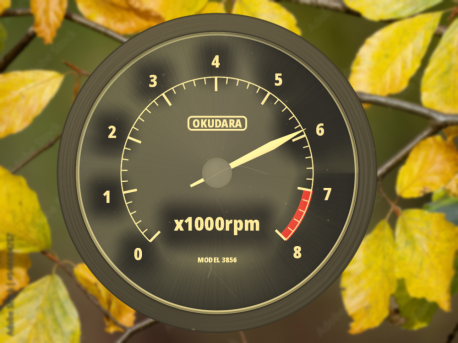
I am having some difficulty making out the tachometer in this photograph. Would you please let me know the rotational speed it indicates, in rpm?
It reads 5900 rpm
